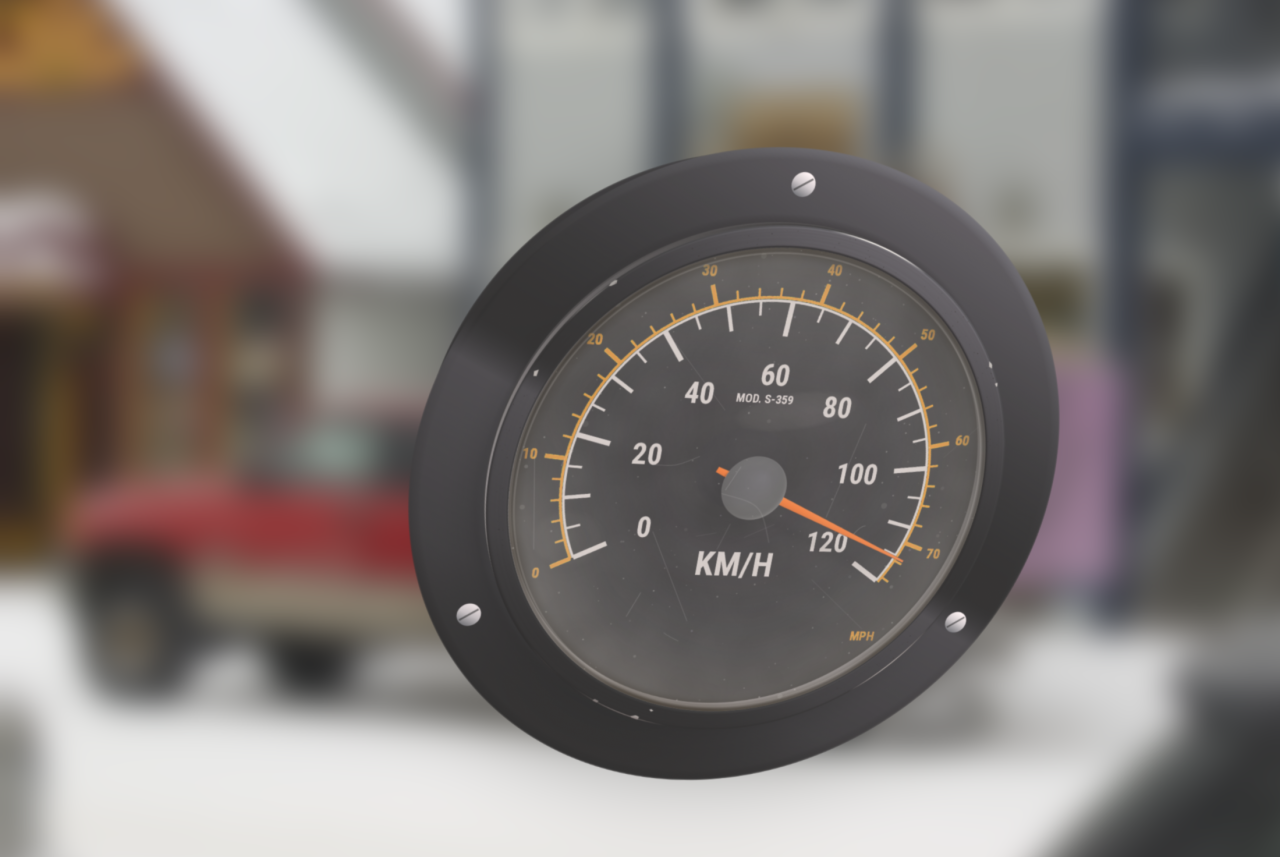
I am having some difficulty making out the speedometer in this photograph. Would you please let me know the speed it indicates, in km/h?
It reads 115 km/h
